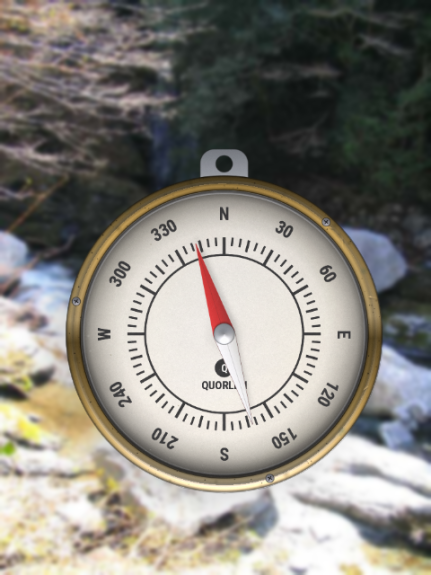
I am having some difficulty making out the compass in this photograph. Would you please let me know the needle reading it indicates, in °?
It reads 342.5 °
